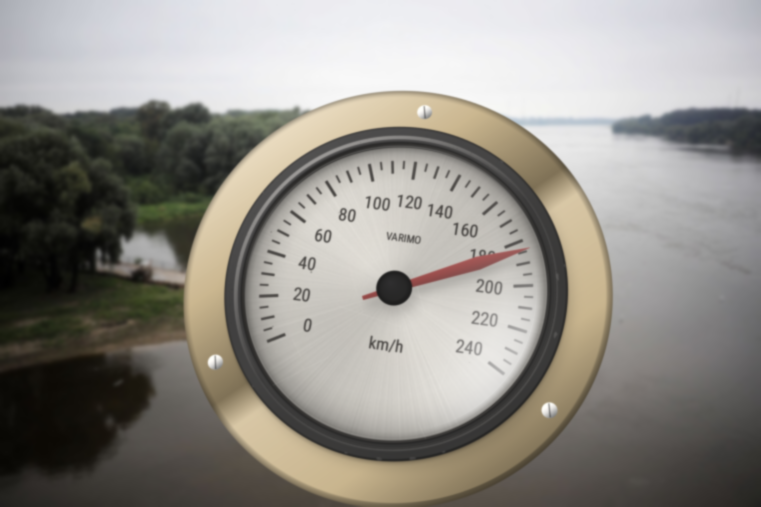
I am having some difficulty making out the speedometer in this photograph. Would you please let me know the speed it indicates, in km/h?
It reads 185 km/h
